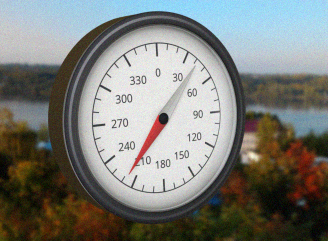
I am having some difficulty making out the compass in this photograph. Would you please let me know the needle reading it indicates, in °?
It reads 220 °
